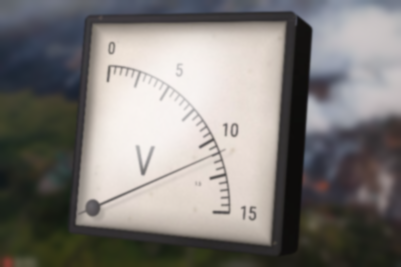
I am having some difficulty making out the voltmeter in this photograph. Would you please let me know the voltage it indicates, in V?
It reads 11 V
